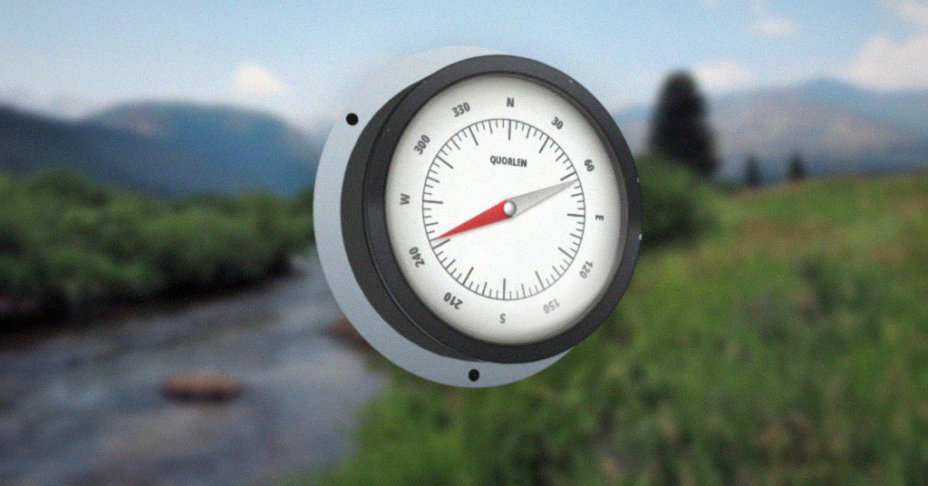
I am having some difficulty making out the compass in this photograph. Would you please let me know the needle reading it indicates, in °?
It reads 245 °
